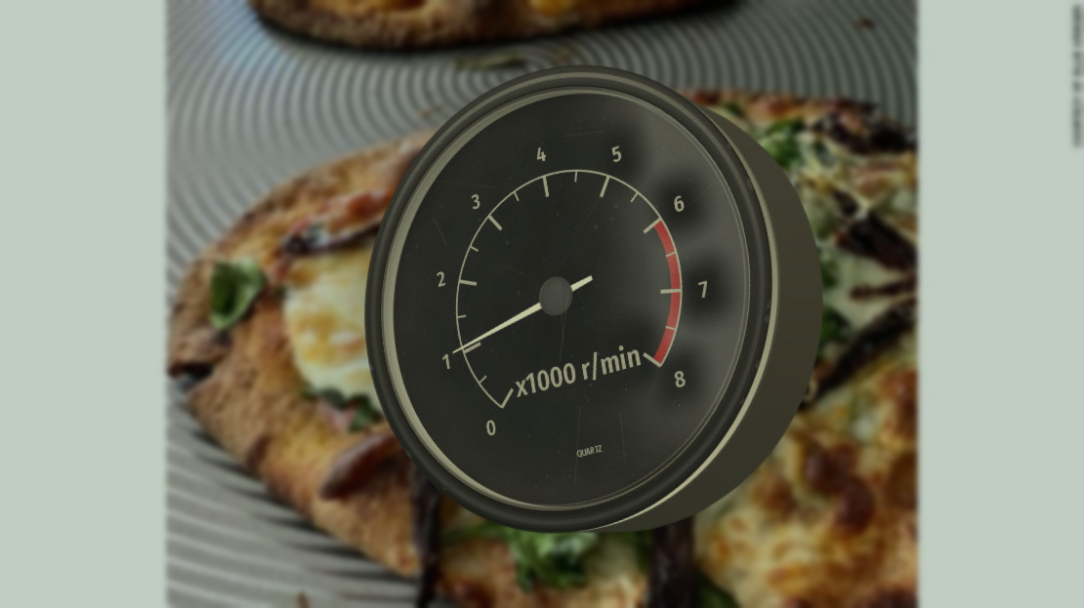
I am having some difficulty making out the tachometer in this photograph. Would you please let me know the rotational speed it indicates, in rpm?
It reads 1000 rpm
